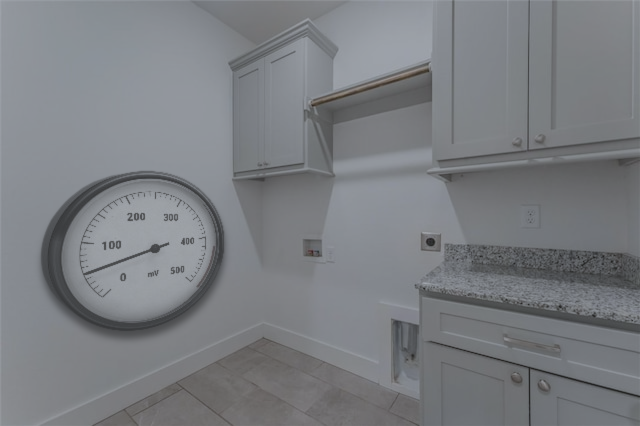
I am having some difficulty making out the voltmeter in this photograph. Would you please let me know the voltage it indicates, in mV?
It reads 50 mV
